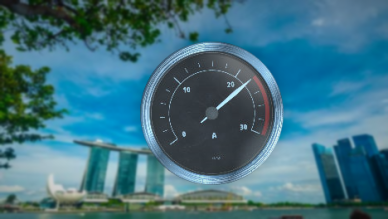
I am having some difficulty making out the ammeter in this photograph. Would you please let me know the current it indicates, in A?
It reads 22 A
